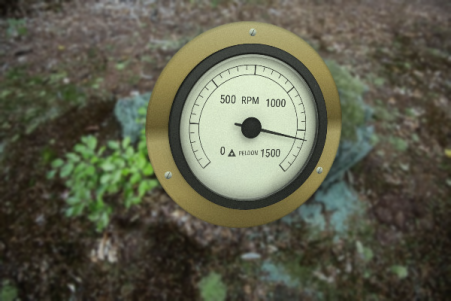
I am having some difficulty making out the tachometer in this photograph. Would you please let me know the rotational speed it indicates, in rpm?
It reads 1300 rpm
